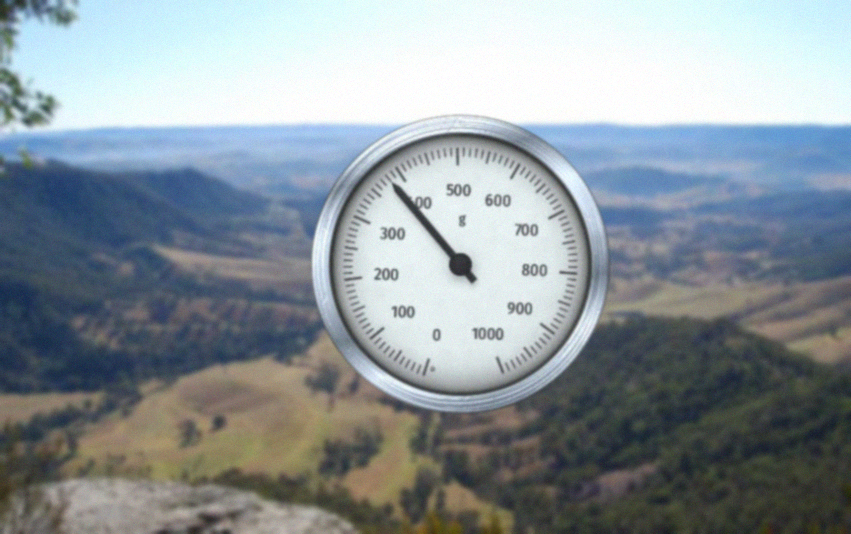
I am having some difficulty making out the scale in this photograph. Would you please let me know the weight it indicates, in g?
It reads 380 g
